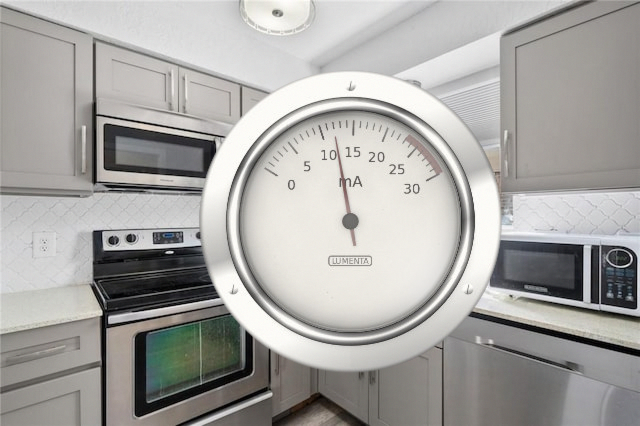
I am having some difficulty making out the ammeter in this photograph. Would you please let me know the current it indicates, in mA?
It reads 12 mA
